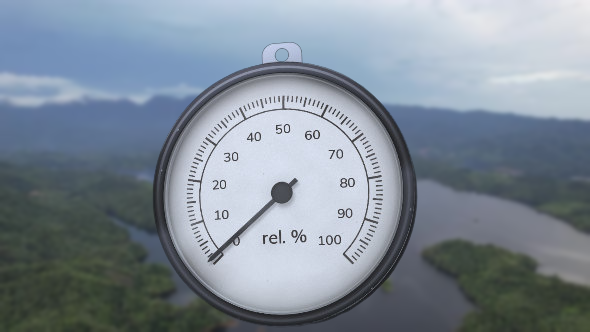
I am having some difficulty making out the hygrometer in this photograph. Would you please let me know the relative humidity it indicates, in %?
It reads 1 %
